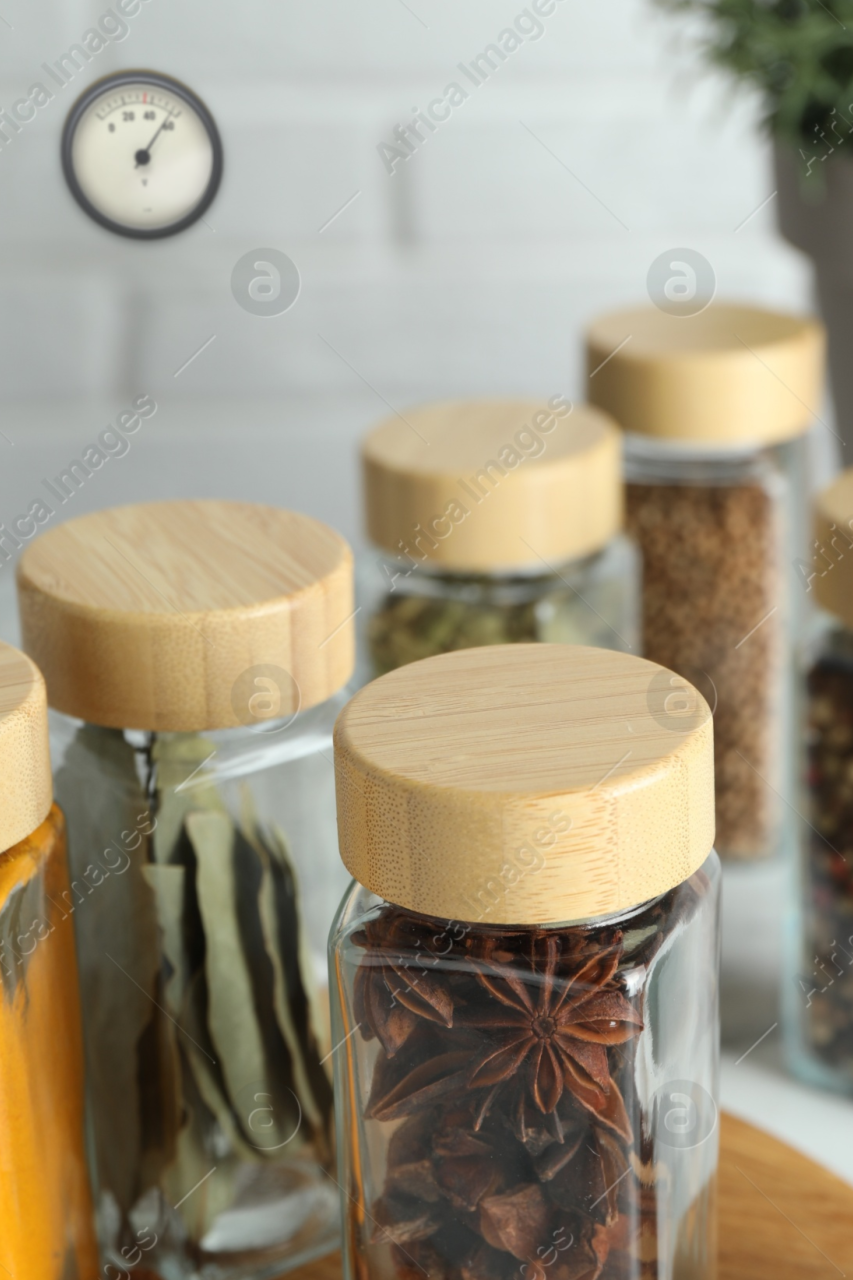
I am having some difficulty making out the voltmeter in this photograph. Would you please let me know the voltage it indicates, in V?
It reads 55 V
